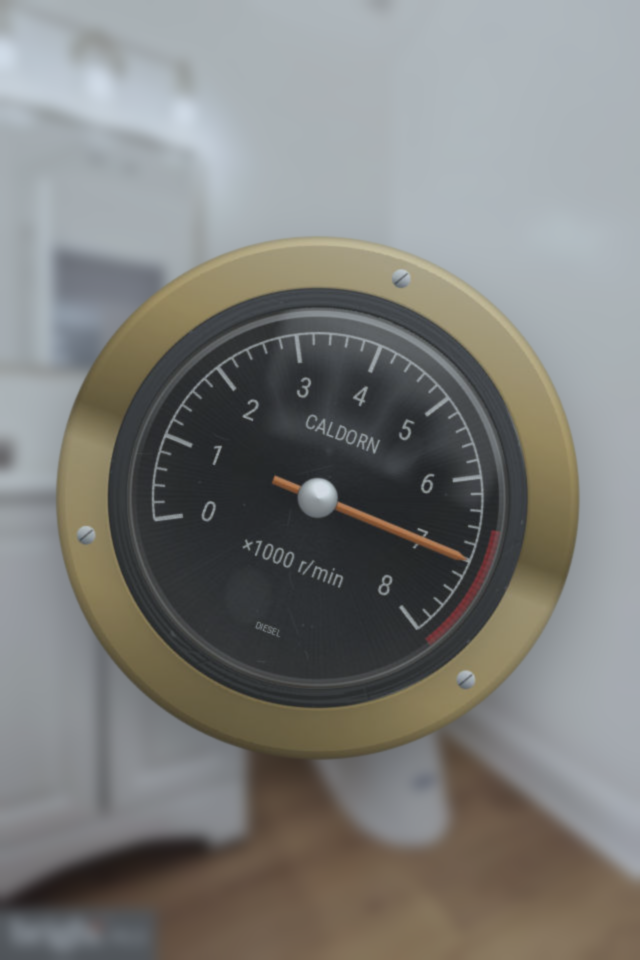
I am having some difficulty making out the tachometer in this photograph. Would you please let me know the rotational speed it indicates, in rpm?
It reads 7000 rpm
